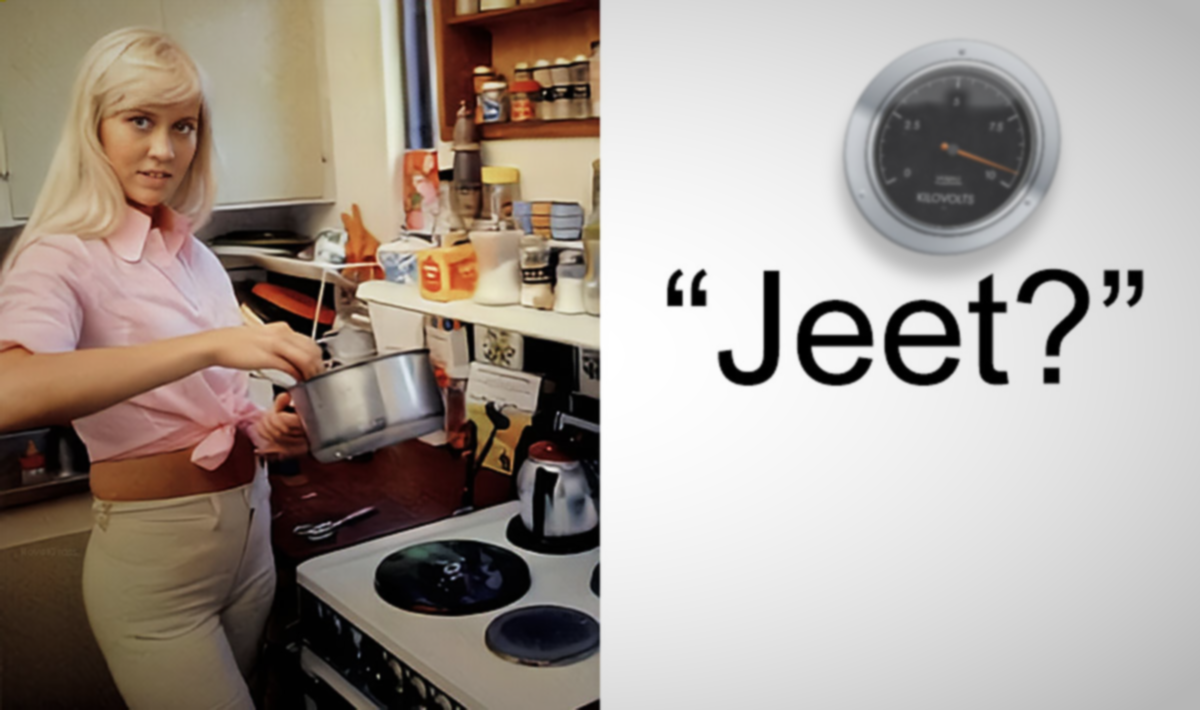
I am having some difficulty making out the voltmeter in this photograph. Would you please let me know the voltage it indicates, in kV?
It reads 9.5 kV
